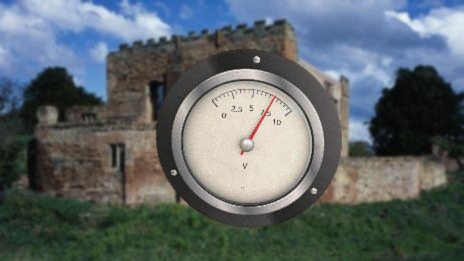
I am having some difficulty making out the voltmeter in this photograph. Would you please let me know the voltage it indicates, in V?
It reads 7.5 V
